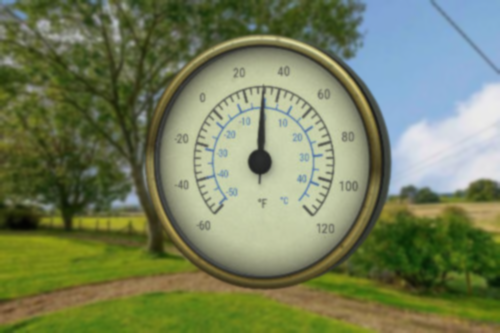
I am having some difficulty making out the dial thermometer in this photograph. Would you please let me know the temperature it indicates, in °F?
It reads 32 °F
